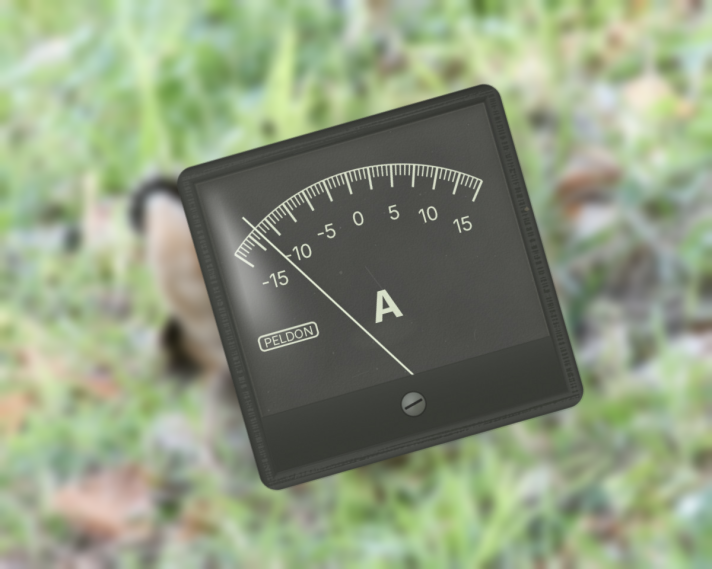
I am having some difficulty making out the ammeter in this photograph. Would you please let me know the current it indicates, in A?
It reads -11.5 A
